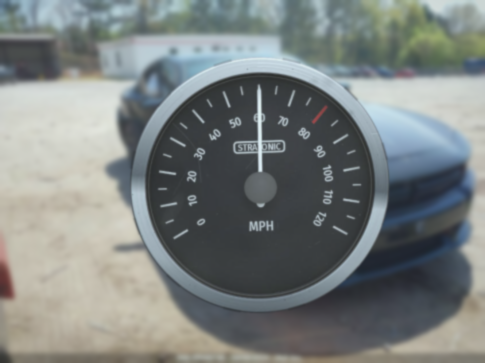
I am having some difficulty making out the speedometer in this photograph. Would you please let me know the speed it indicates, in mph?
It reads 60 mph
